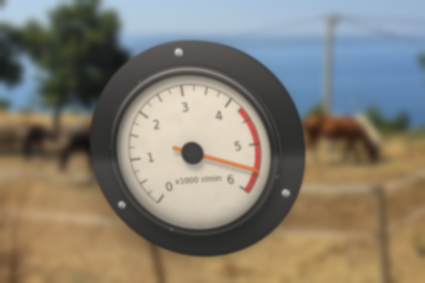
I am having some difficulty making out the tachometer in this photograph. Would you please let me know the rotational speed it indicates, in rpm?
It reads 5500 rpm
